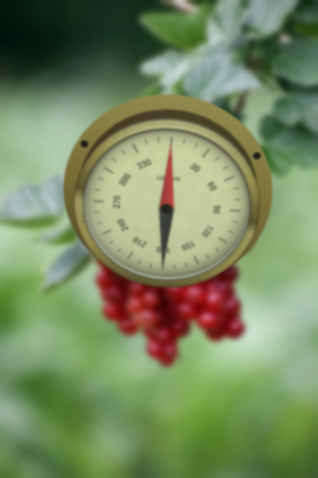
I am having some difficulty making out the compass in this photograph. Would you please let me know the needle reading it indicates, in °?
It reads 0 °
